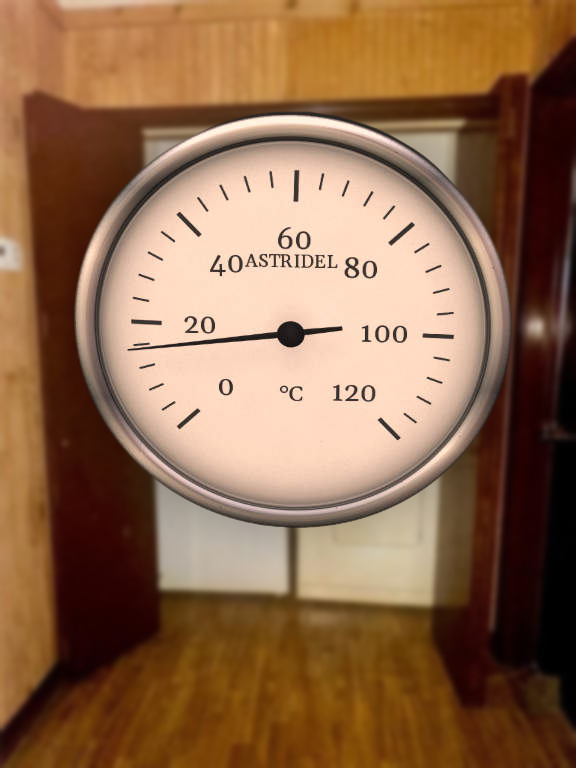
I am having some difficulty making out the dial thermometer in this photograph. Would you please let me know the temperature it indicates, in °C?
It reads 16 °C
